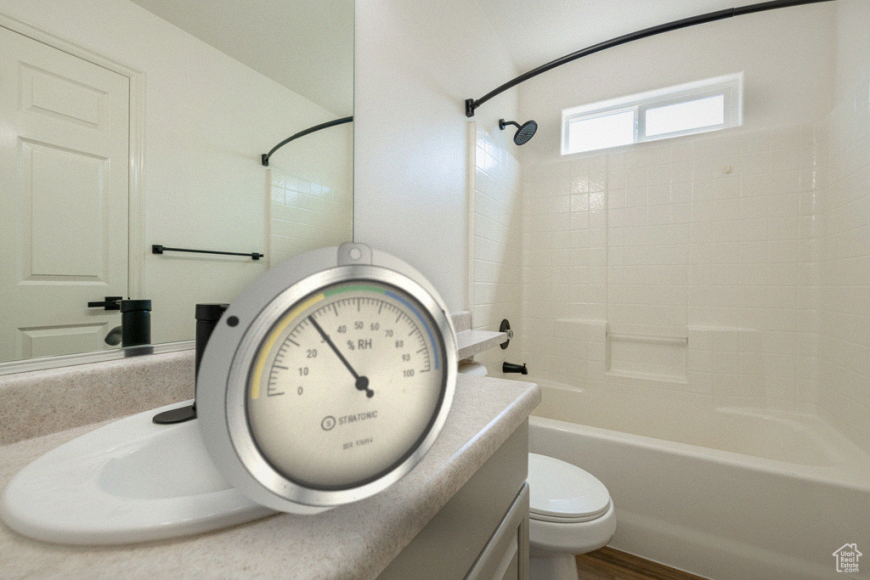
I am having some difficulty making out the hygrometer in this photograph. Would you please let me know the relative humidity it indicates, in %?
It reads 30 %
